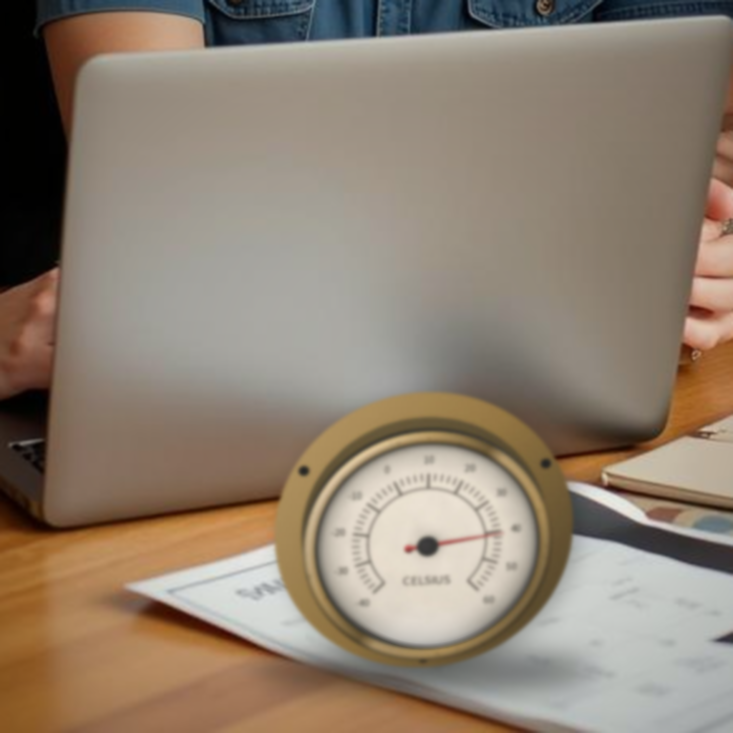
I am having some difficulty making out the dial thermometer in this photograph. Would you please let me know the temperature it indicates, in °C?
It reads 40 °C
